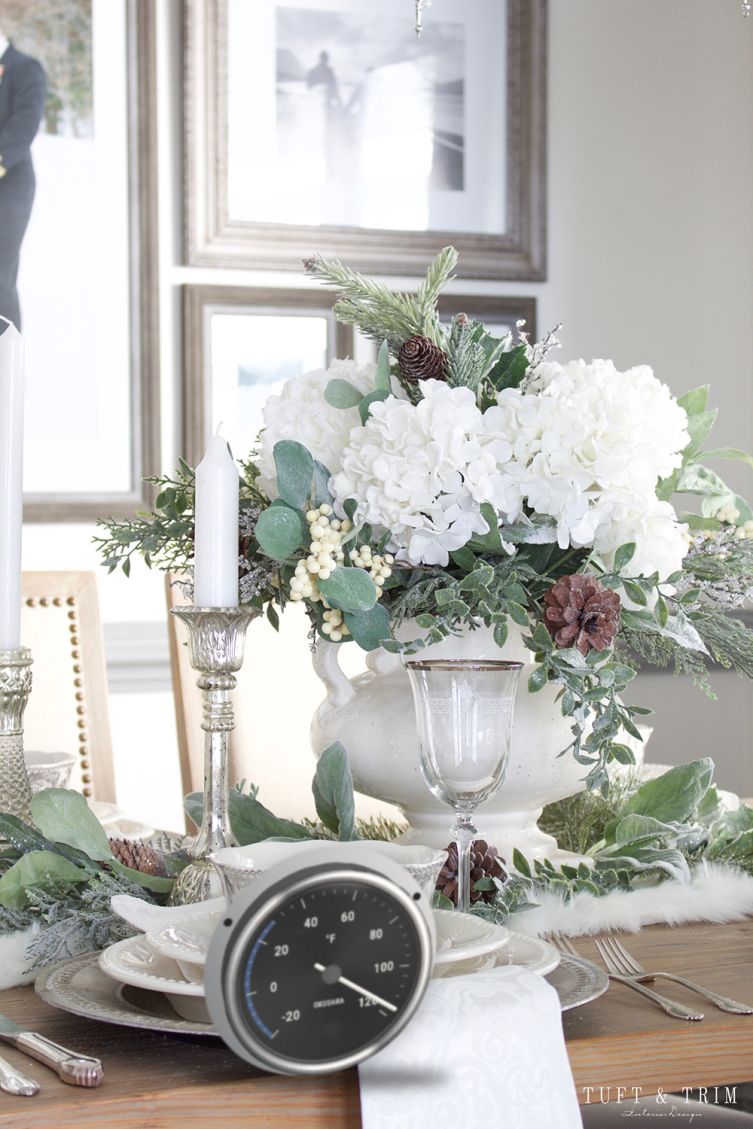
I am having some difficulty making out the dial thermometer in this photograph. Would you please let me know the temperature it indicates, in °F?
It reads 116 °F
